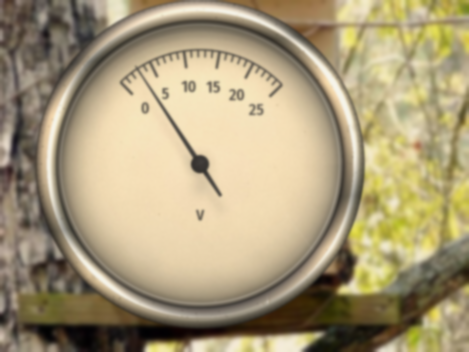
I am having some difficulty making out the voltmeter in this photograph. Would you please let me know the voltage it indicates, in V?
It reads 3 V
